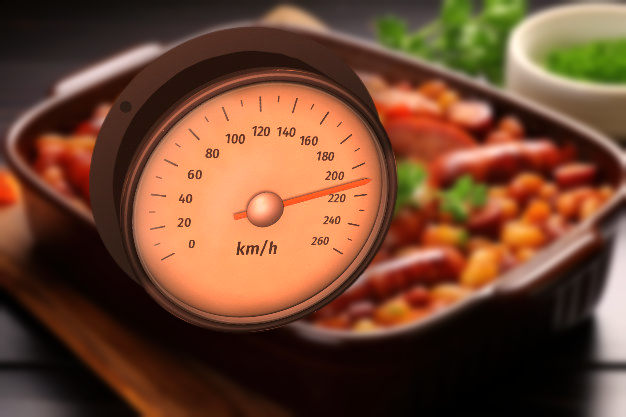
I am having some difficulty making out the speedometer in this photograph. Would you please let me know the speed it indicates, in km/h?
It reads 210 km/h
